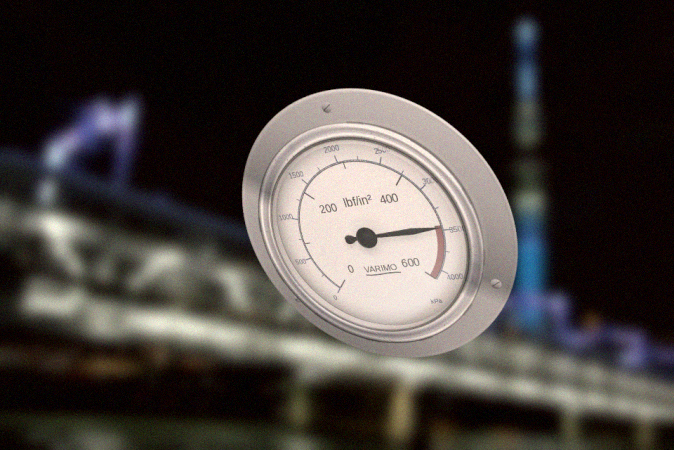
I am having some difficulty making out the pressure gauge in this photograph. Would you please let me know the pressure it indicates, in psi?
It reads 500 psi
